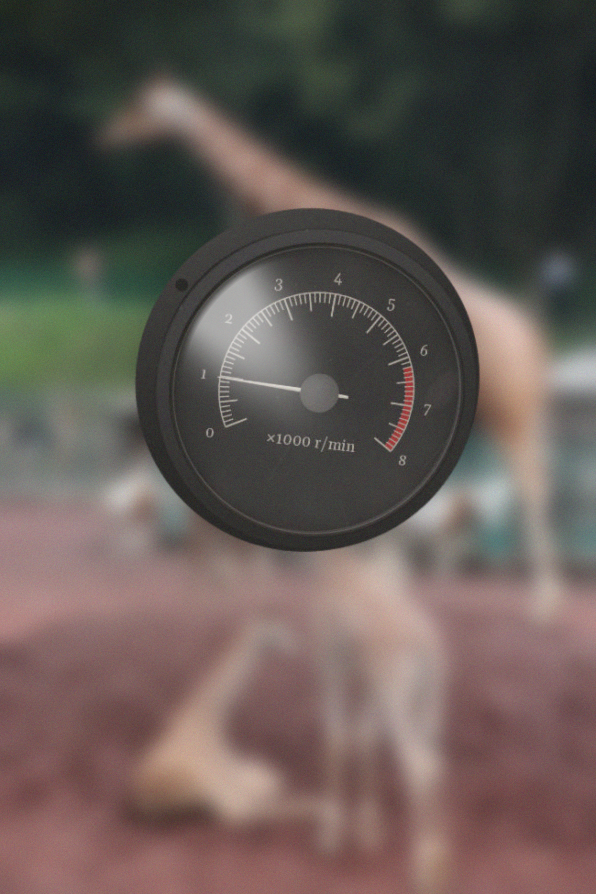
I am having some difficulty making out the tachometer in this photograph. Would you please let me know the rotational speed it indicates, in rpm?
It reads 1000 rpm
